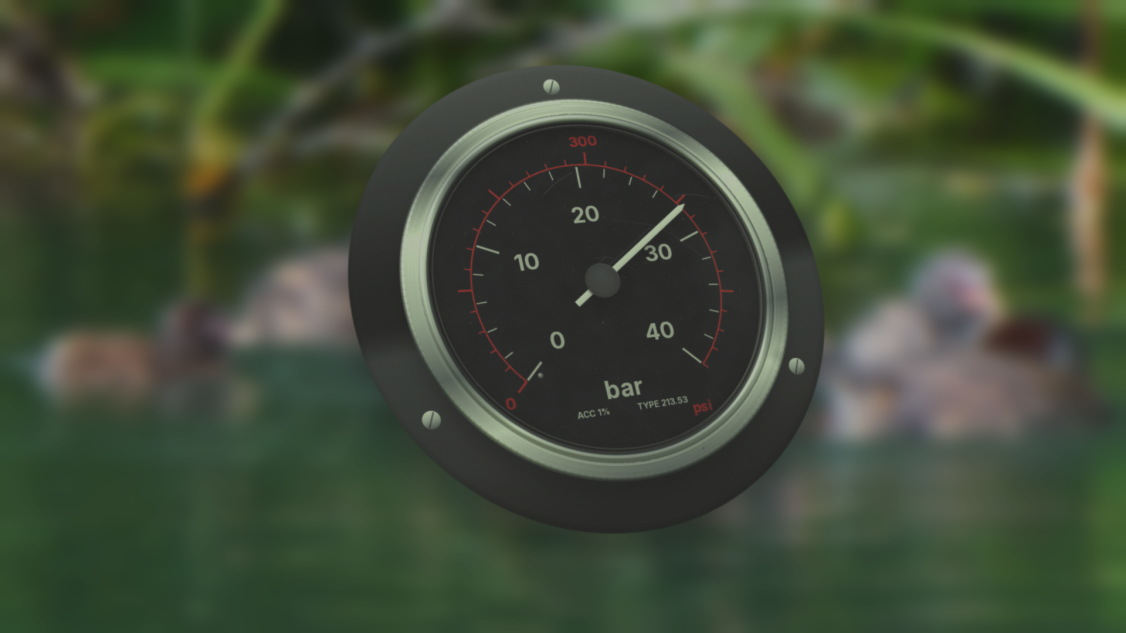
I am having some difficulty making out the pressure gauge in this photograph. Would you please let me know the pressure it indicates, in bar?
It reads 28 bar
